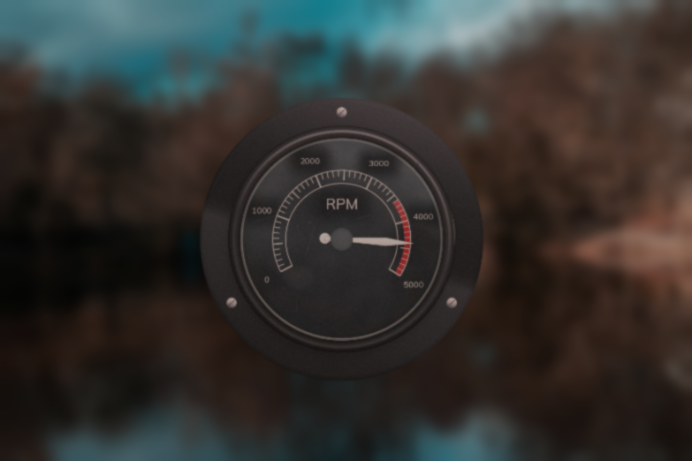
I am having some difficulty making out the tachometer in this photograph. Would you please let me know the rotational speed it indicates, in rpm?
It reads 4400 rpm
